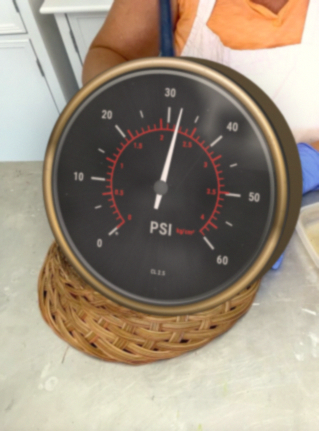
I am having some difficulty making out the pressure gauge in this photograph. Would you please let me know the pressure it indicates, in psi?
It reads 32.5 psi
